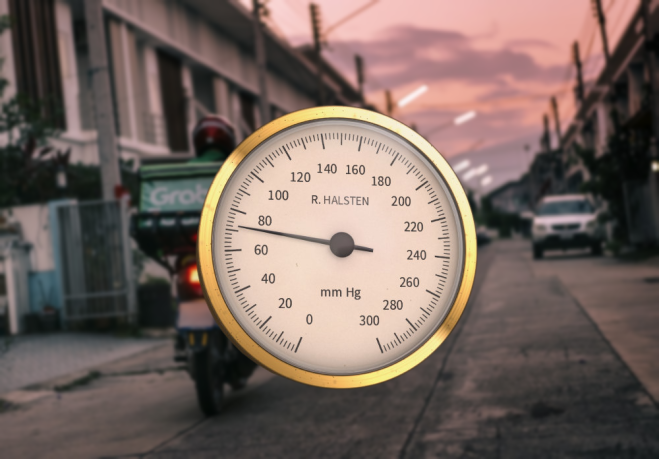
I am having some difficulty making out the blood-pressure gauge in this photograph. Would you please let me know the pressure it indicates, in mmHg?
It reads 72 mmHg
